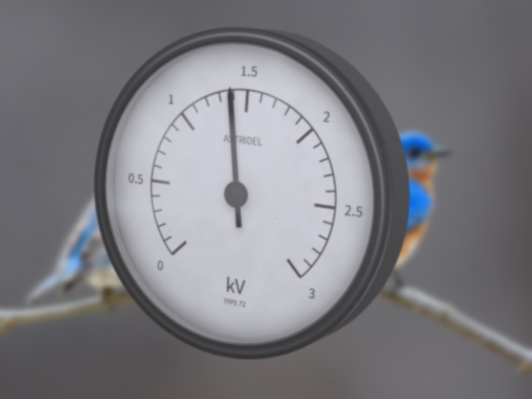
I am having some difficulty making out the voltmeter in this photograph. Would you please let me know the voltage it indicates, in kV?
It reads 1.4 kV
